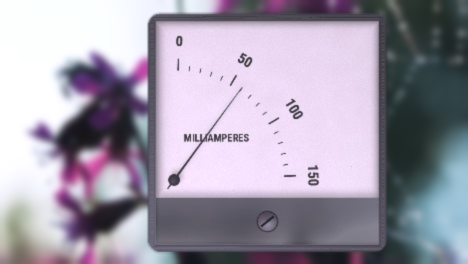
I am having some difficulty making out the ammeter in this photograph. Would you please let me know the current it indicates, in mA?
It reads 60 mA
